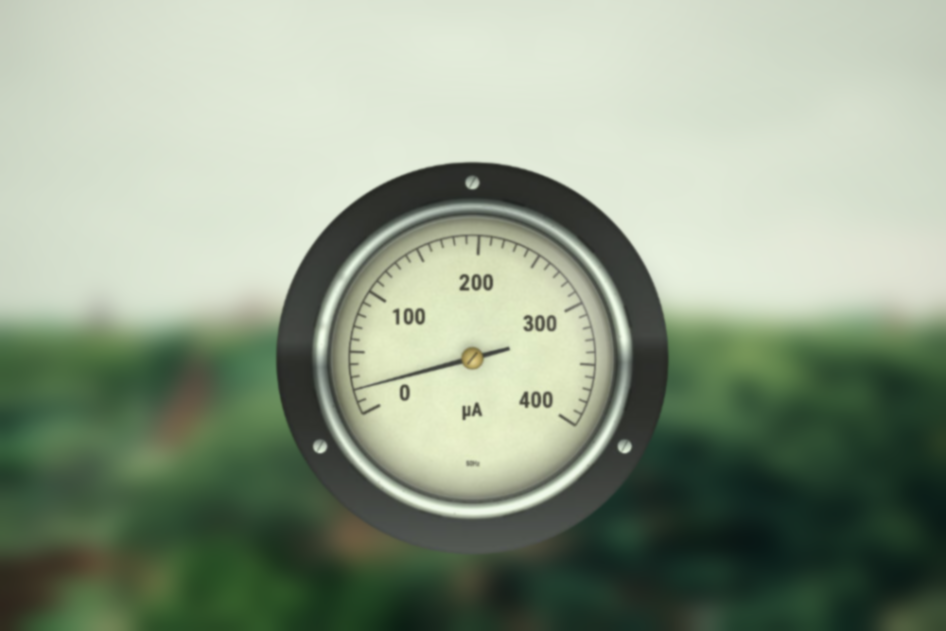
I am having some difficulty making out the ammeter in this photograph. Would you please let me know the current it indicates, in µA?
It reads 20 µA
